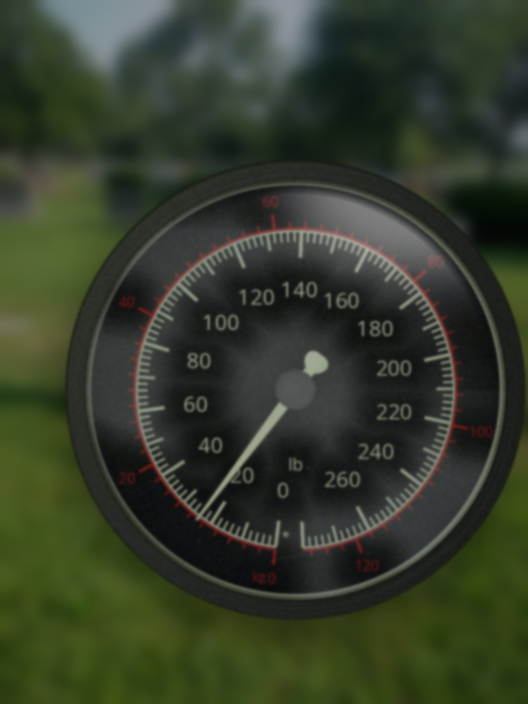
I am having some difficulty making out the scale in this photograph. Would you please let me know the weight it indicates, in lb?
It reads 24 lb
